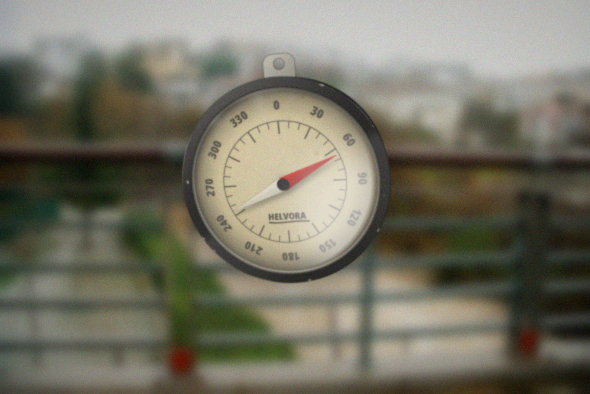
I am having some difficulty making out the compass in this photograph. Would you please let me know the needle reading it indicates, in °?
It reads 65 °
